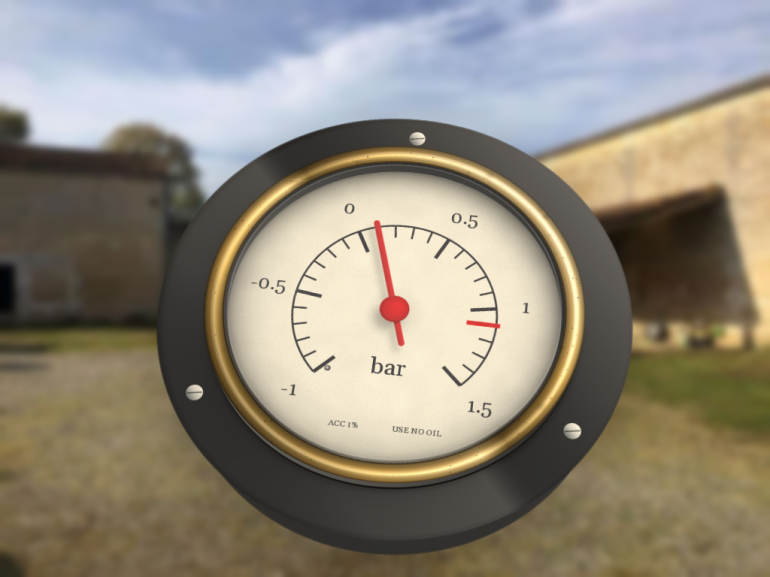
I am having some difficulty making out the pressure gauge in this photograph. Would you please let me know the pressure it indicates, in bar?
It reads 0.1 bar
